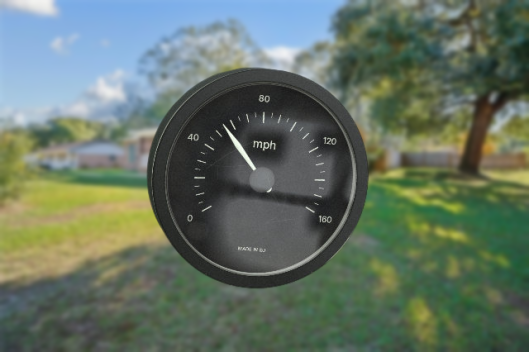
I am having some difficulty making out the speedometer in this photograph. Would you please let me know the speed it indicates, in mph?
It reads 55 mph
